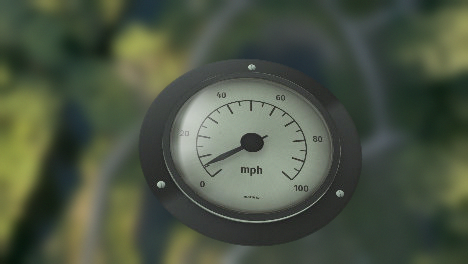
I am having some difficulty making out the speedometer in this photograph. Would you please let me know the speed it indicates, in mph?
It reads 5 mph
